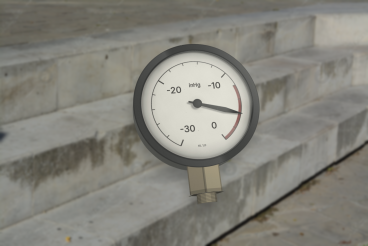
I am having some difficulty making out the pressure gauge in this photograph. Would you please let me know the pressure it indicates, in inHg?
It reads -4 inHg
